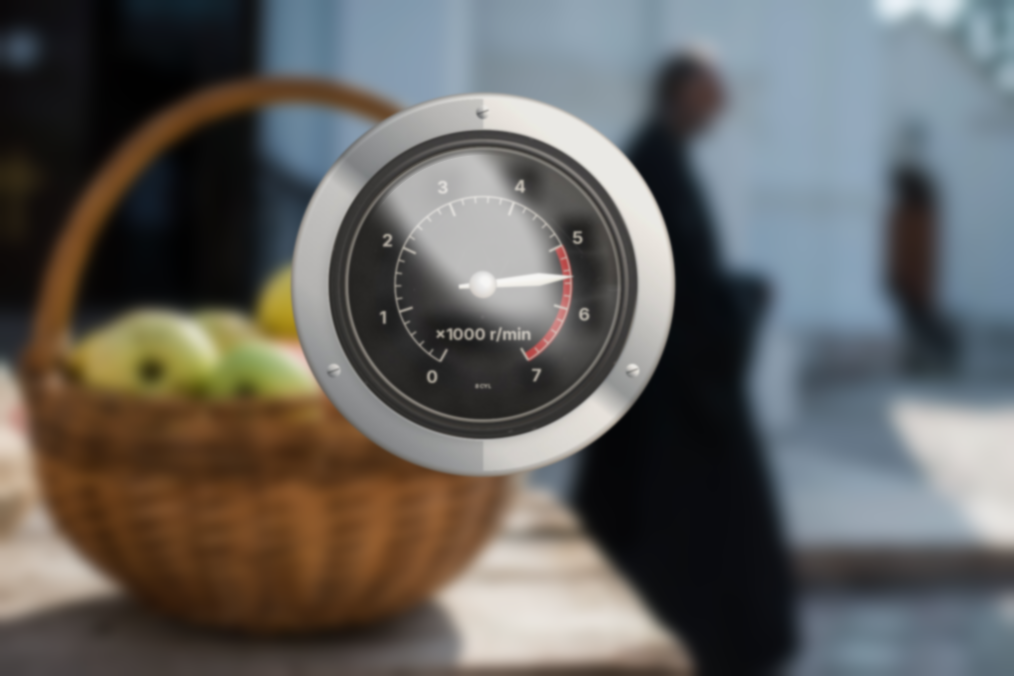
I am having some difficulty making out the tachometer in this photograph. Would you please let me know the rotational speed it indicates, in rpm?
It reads 5500 rpm
